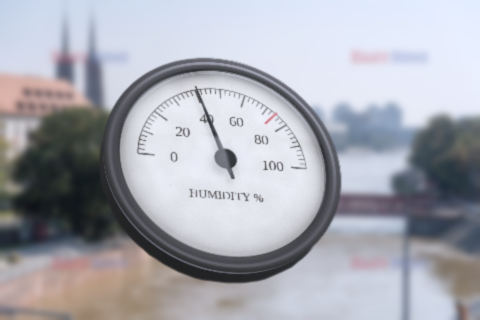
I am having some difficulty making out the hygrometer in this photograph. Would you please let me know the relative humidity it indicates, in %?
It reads 40 %
